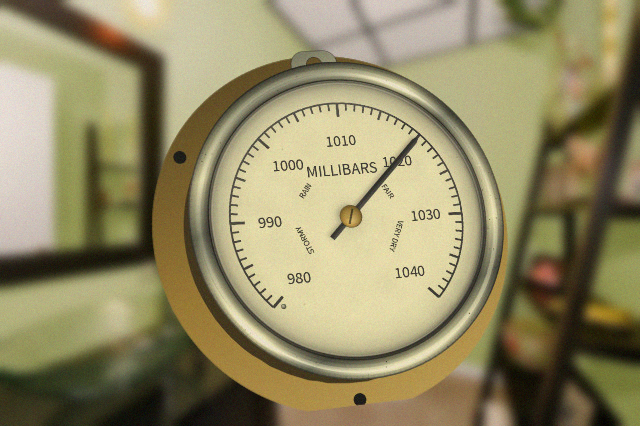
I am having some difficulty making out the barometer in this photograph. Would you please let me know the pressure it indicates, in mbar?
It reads 1020 mbar
